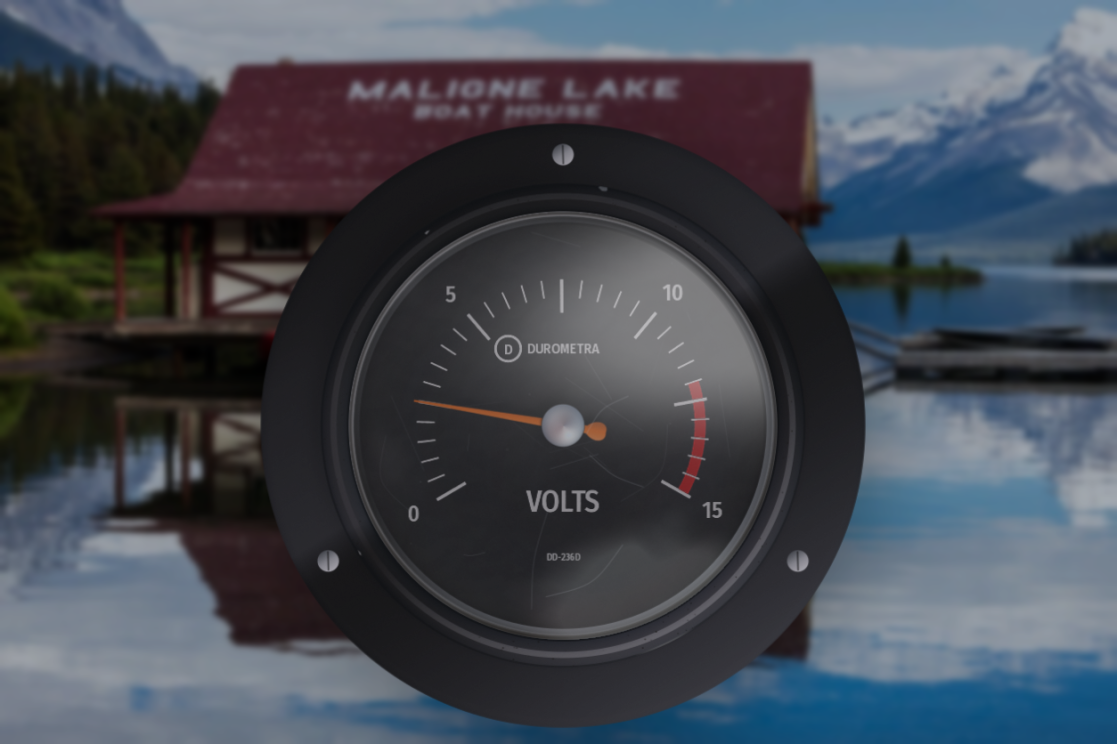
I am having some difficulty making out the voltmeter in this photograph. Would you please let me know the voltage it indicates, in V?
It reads 2.5 V
